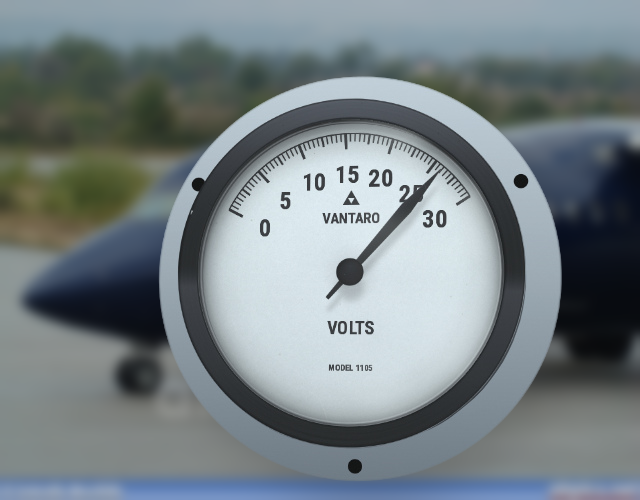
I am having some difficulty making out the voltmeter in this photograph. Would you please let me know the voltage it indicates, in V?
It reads 26 V
